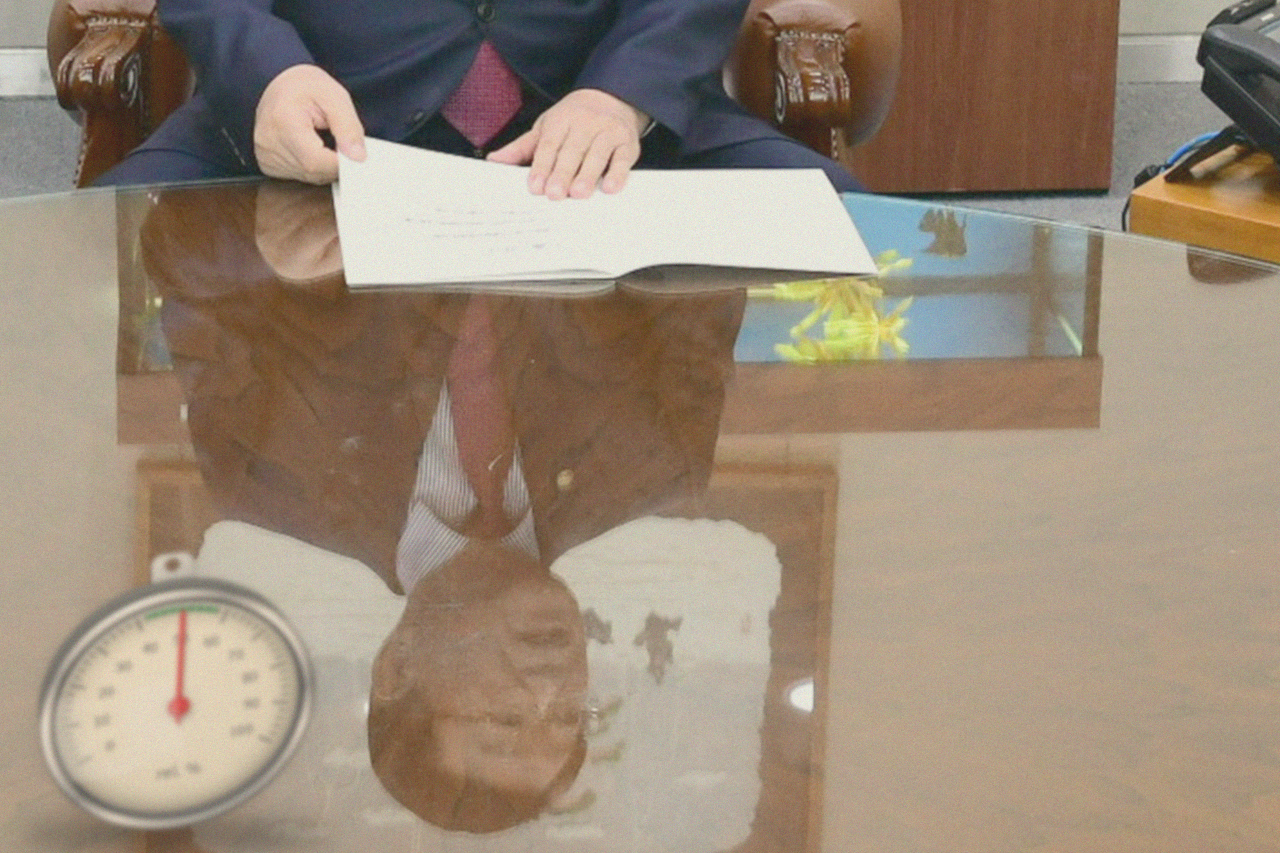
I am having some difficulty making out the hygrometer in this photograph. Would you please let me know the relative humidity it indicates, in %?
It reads 50 %
